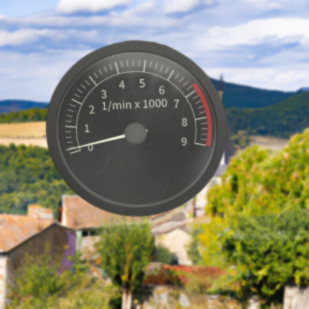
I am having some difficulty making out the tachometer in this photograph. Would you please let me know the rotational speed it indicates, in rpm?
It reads 200 rpm
